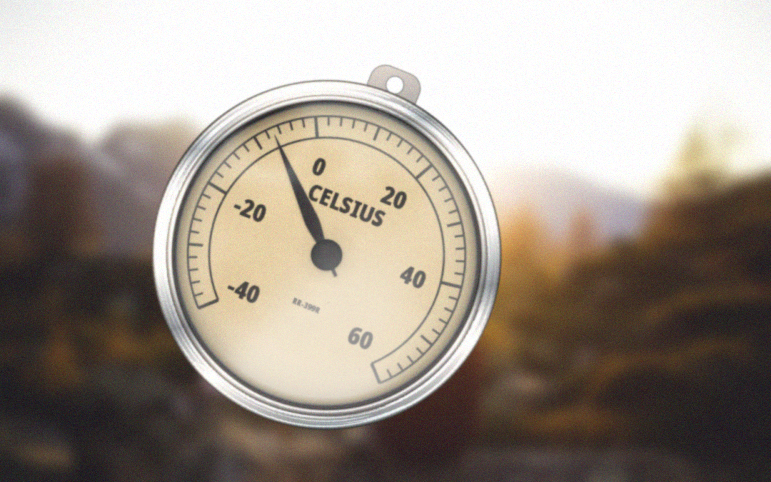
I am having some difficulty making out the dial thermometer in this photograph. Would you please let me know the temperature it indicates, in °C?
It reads -7 °C
